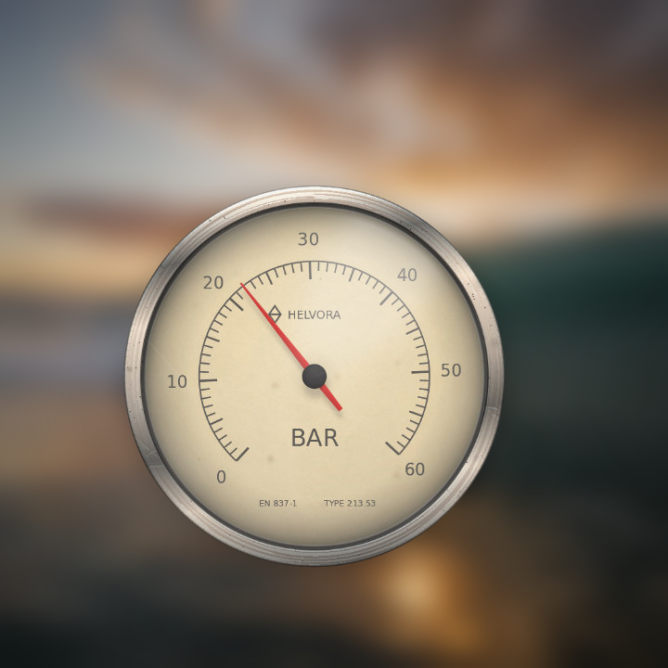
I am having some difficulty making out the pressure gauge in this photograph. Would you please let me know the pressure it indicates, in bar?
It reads 22 bar
